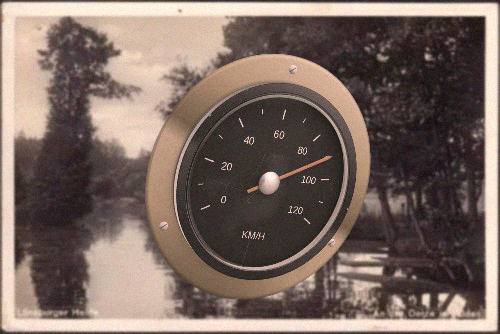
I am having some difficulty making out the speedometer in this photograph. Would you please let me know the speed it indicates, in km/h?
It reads 90 km/h
